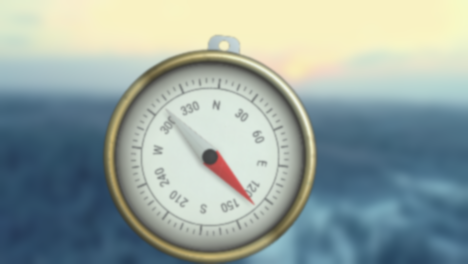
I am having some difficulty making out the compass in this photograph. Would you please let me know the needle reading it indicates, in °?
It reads 130 °
